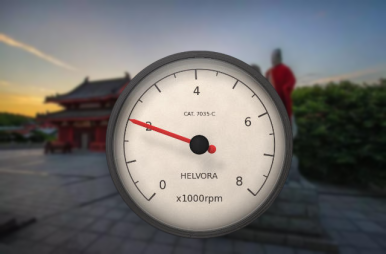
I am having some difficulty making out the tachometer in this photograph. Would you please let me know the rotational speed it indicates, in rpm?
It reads 2000 rpm
